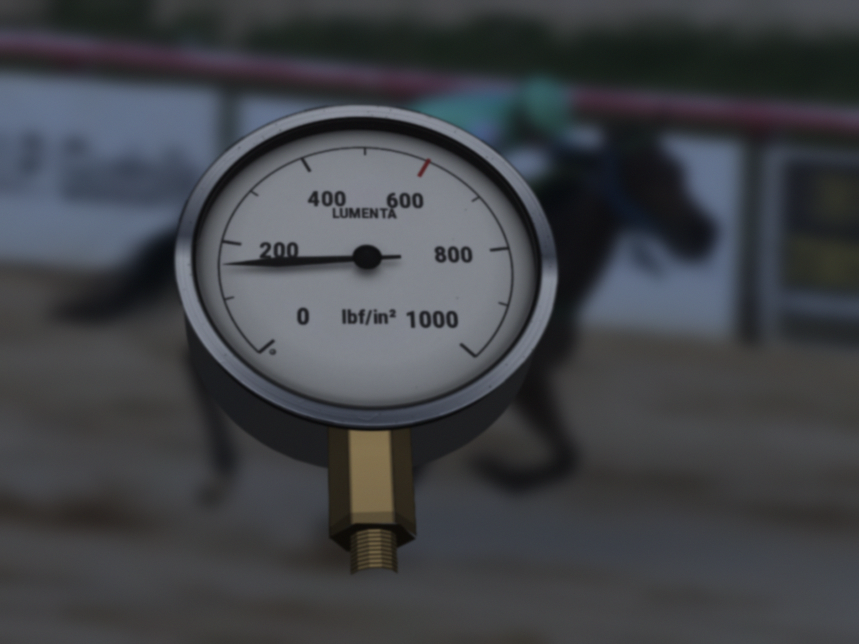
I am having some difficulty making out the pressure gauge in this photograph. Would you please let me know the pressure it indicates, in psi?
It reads 150 psi
